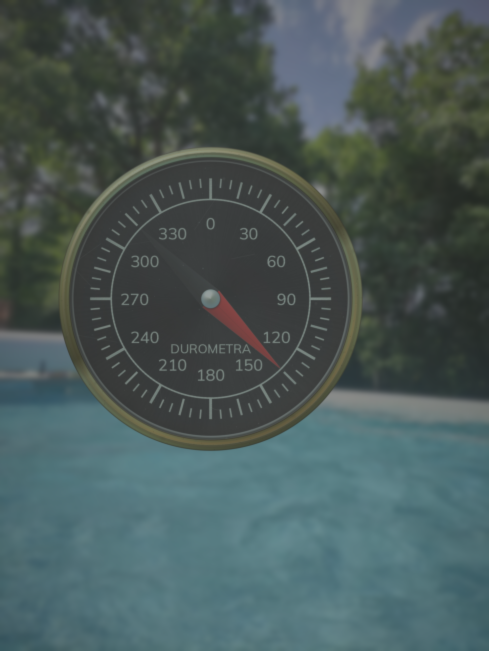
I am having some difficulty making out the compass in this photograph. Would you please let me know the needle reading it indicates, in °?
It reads 135 °
